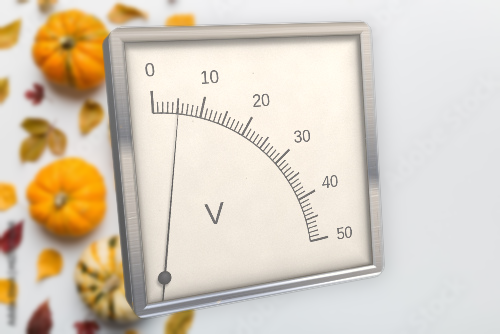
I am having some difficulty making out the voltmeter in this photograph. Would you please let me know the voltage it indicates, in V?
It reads 5 V
